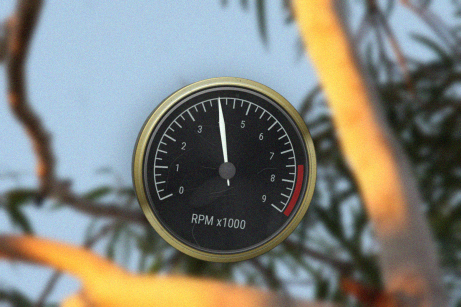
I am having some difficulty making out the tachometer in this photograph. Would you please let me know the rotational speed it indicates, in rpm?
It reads 4000 rpm
